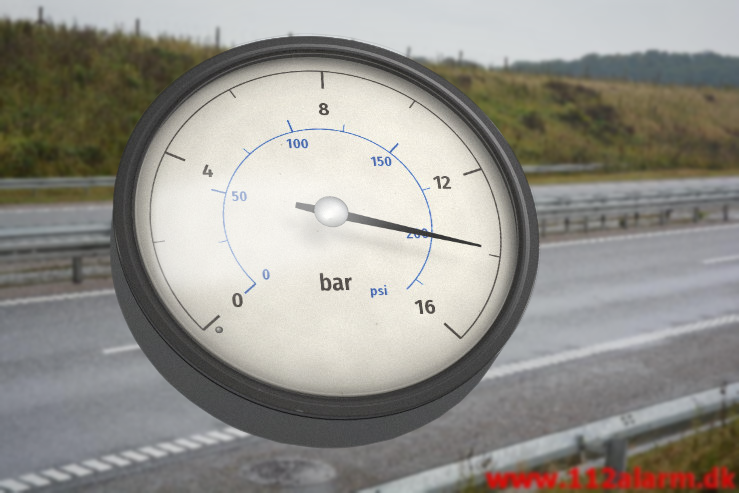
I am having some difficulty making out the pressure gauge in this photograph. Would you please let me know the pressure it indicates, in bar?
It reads 14 bar
